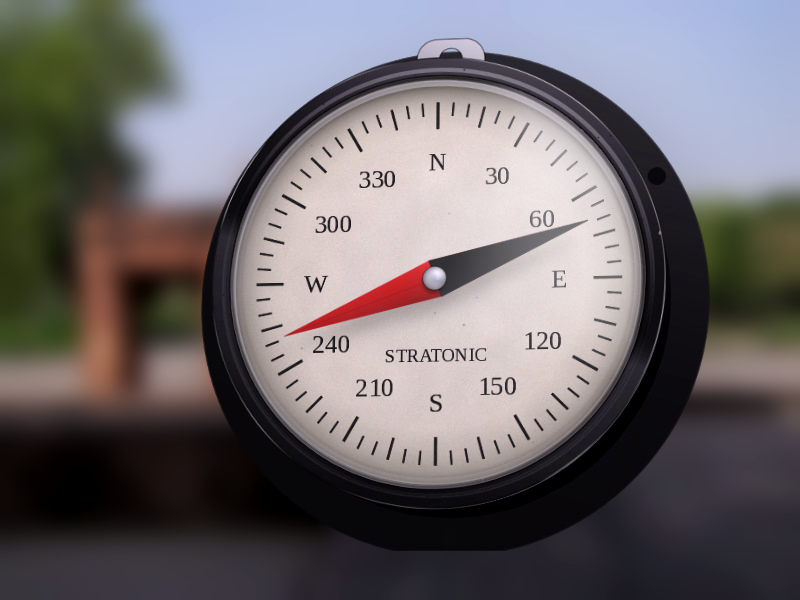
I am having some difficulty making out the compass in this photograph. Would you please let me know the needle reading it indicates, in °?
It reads 250 °
